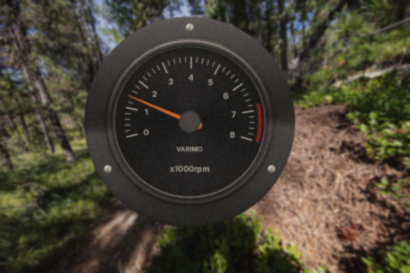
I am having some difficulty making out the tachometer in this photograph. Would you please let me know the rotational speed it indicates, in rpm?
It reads 1400 rpm
